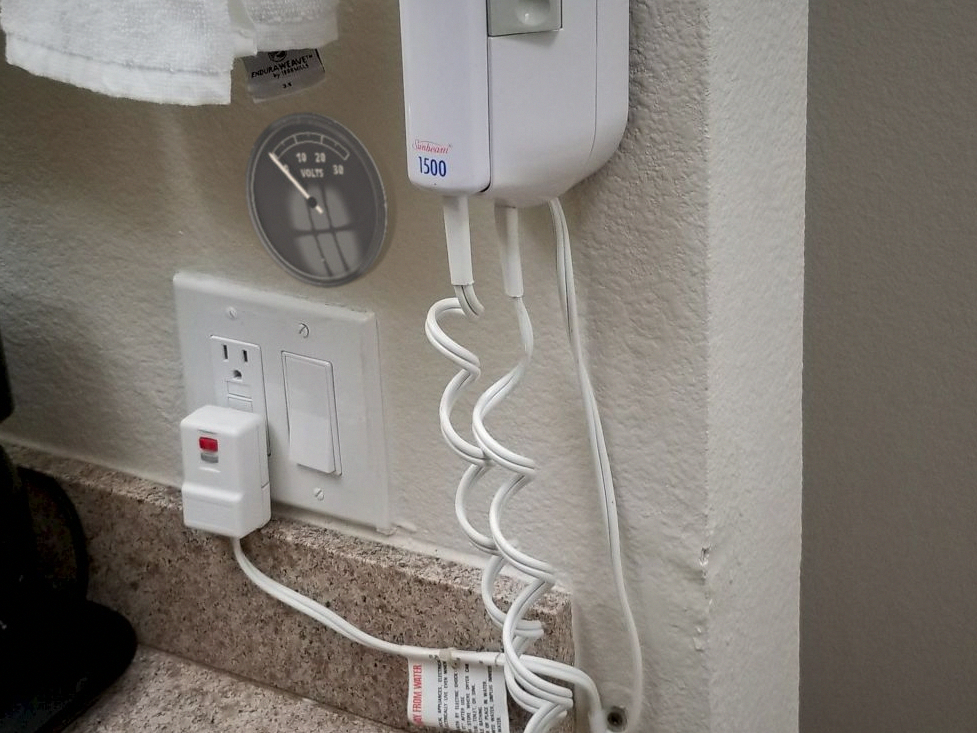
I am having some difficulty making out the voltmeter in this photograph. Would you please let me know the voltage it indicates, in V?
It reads 0 V
